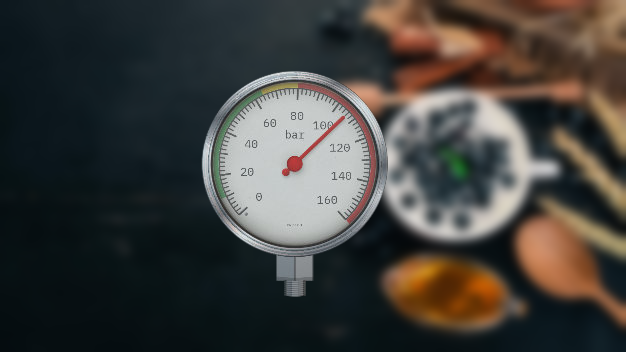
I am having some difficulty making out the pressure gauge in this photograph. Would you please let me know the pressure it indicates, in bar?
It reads 106 bar
